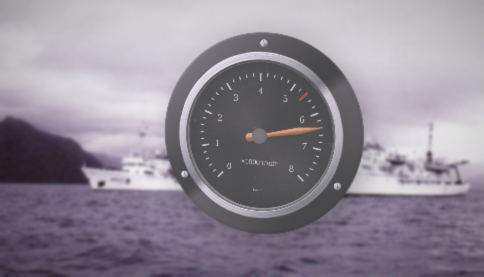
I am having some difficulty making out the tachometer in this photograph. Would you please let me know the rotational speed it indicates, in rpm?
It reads 6400 rpm
